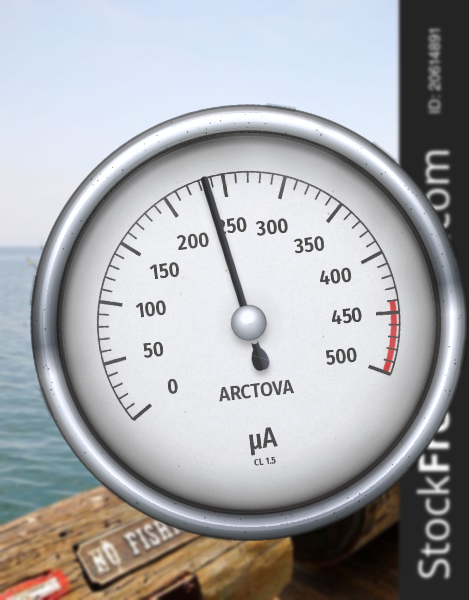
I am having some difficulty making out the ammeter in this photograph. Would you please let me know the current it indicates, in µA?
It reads 235 µA
